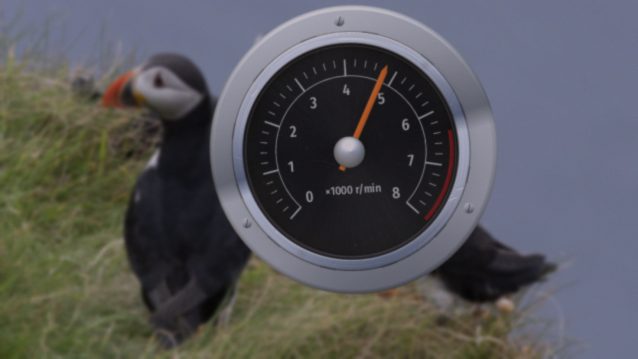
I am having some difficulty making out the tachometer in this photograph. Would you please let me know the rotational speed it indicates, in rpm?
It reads 4800 rpm
